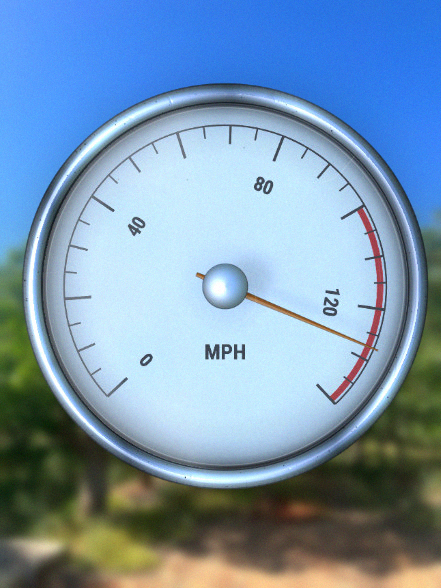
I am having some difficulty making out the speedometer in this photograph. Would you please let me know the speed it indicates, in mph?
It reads 127.5 mph
